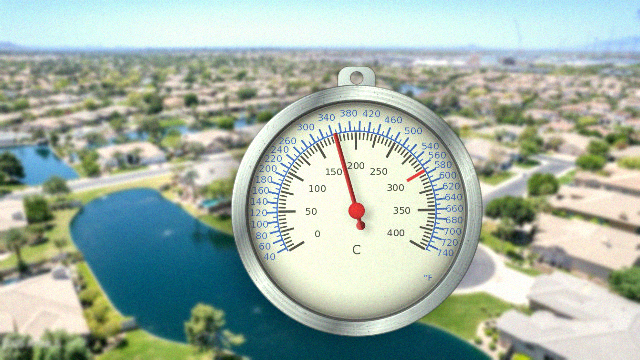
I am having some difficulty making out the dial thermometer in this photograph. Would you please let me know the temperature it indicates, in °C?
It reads 175 °C
